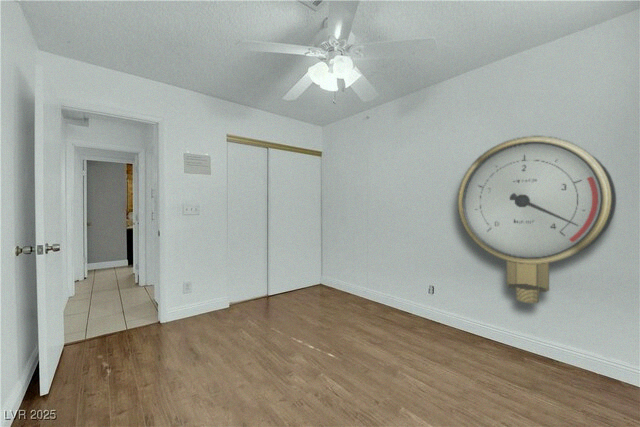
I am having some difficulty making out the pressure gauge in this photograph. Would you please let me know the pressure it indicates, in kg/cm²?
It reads 3.75 kg/cm²
